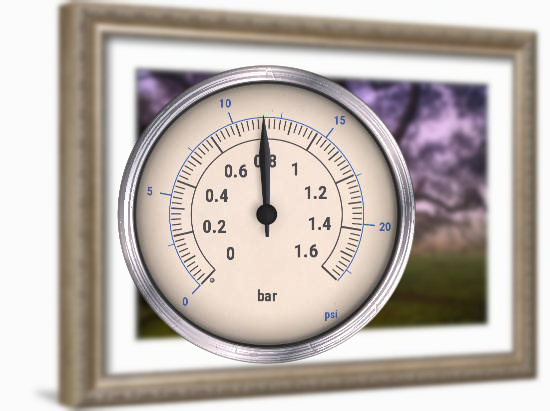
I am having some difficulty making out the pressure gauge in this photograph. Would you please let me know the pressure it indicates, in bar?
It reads 0.8 bar
